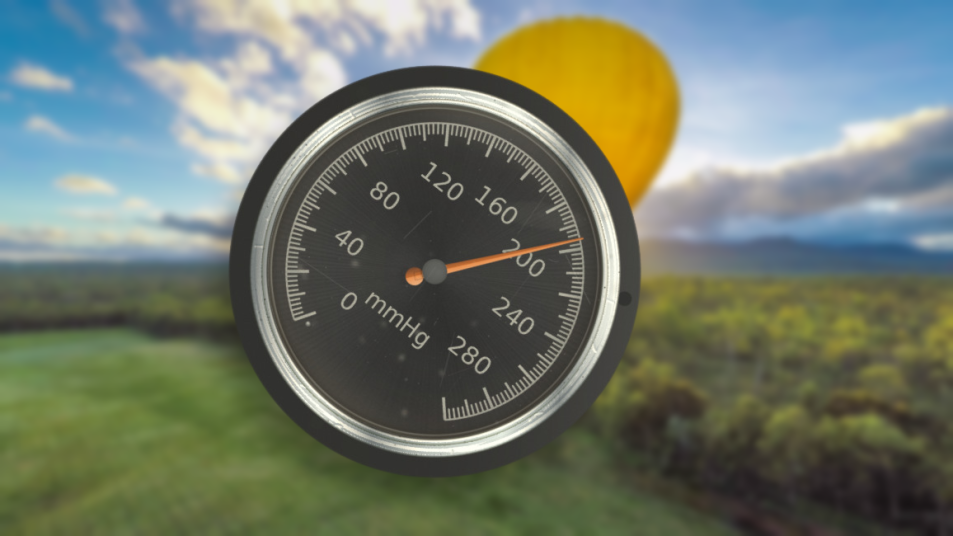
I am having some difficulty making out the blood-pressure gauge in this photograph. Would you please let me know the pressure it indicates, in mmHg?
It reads 196 mmHg
